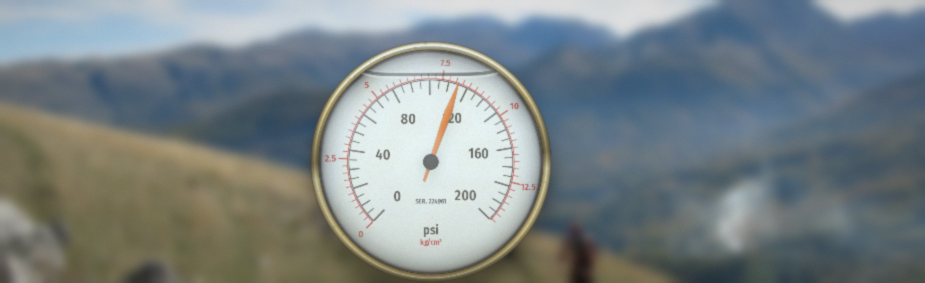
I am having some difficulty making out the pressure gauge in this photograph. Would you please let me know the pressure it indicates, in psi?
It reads 115 psi
